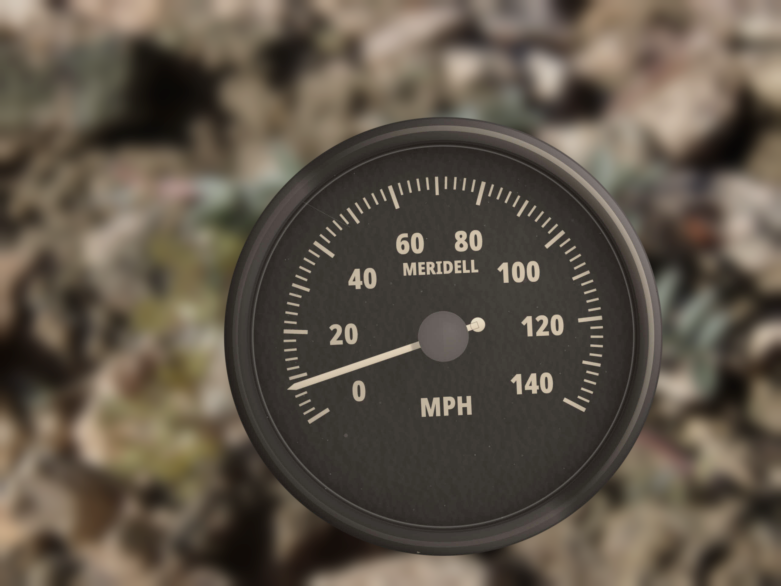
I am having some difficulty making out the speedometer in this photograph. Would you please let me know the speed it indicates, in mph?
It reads 8 mph
